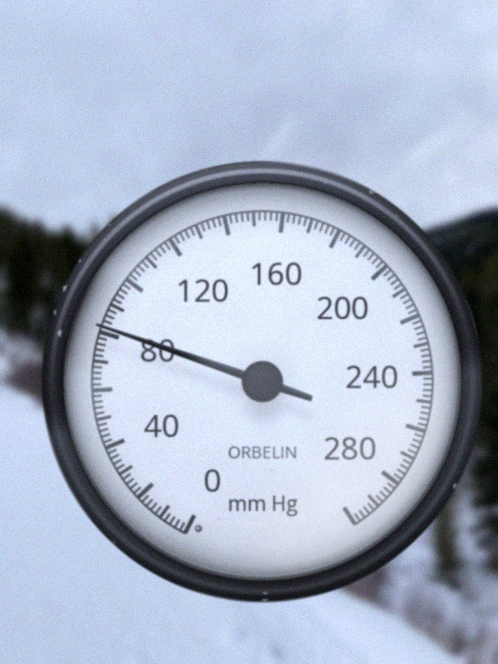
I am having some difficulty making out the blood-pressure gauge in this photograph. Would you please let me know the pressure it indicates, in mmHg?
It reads 82 mmHg
